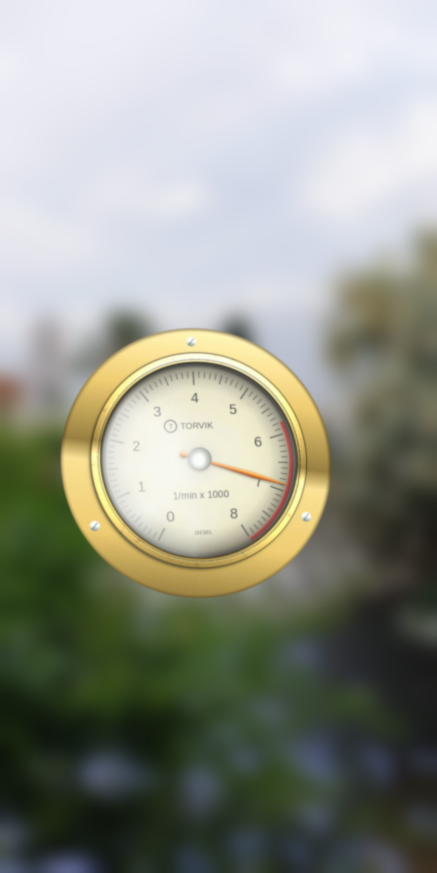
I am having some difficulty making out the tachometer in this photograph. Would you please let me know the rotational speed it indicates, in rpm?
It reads 6900 rpm
